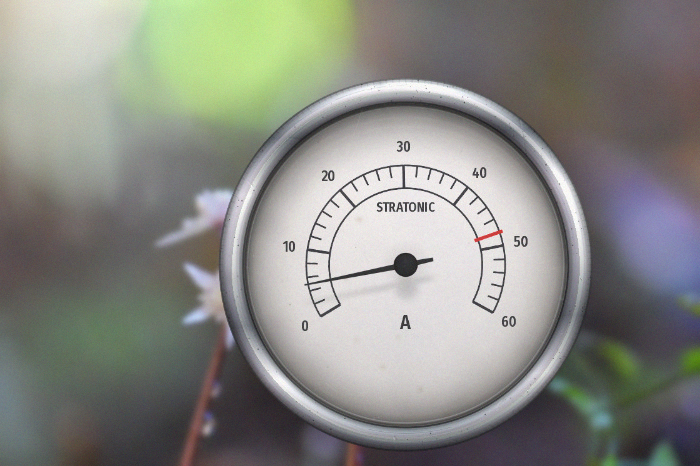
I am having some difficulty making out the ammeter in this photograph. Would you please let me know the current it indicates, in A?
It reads 5 A
